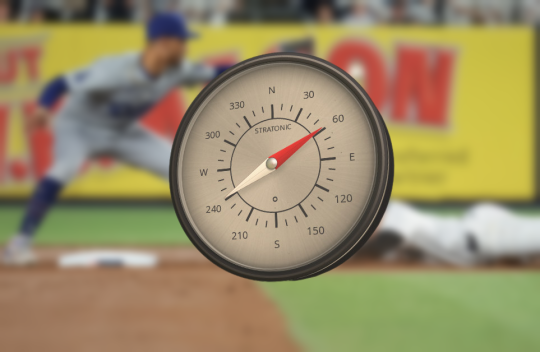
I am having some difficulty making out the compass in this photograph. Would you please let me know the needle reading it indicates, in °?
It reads 60 °
